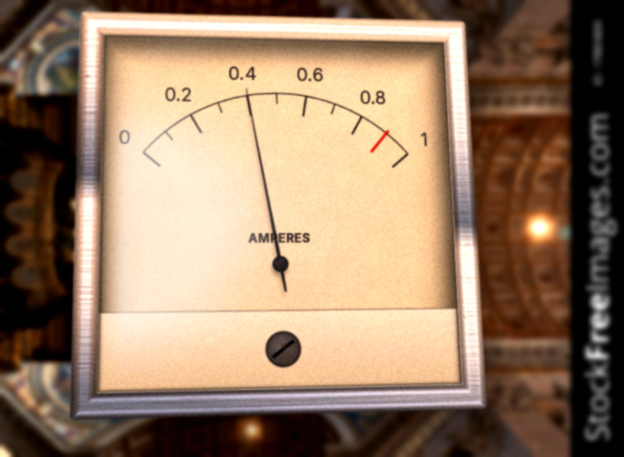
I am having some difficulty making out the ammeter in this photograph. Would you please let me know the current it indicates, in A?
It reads 0.4 A
